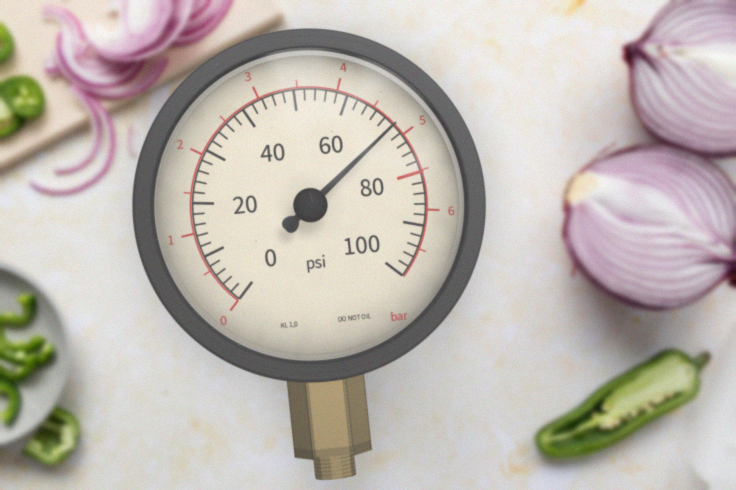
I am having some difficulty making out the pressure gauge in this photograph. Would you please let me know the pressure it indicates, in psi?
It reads 70 psi
